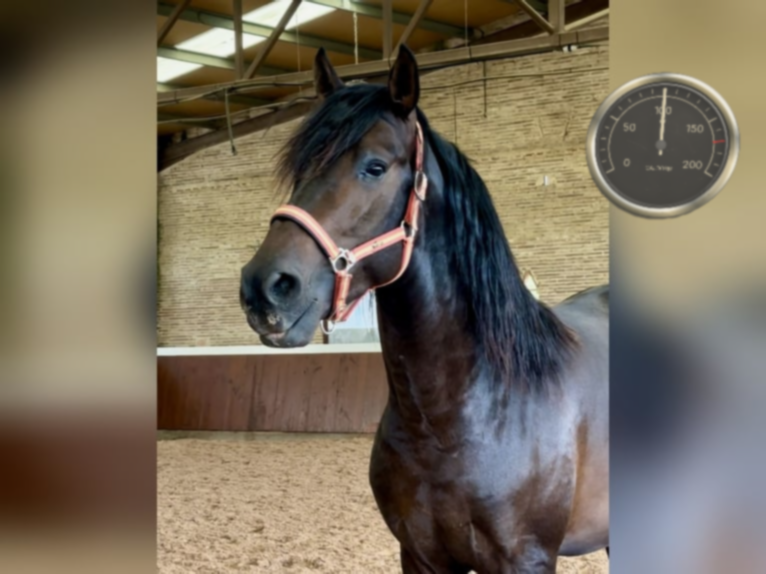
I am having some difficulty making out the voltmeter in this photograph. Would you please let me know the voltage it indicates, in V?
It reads 100 V
